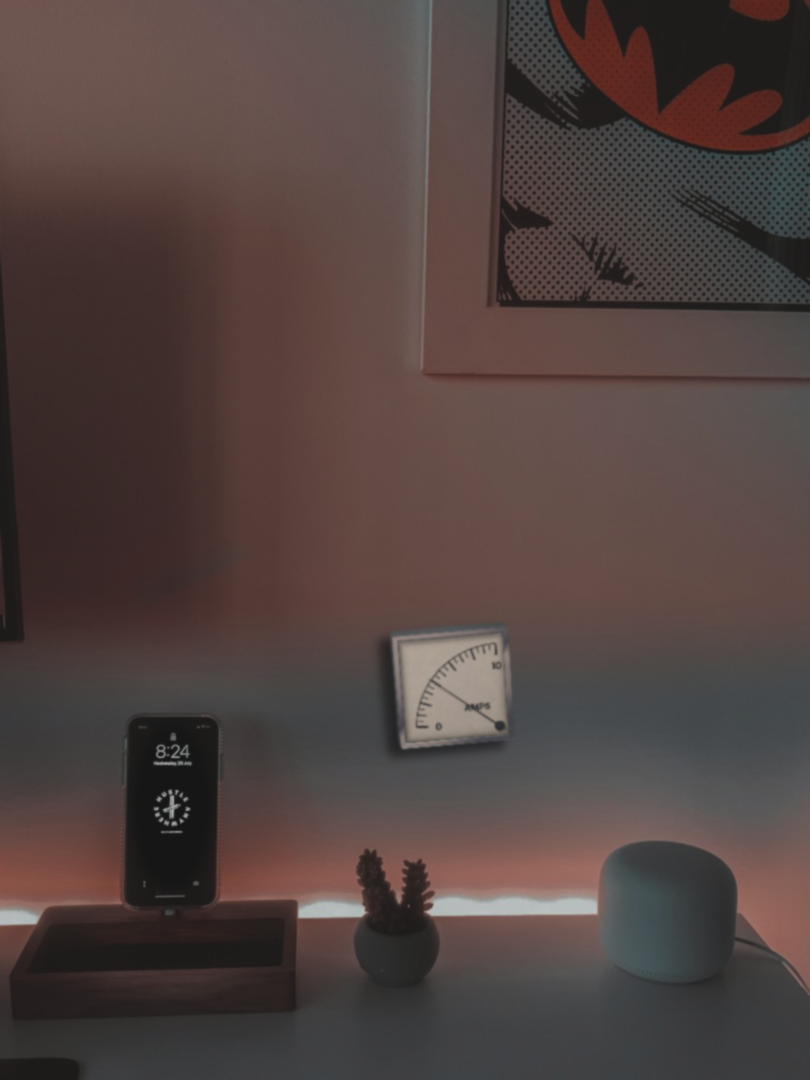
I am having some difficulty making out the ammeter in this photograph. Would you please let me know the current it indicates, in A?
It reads 4 A
